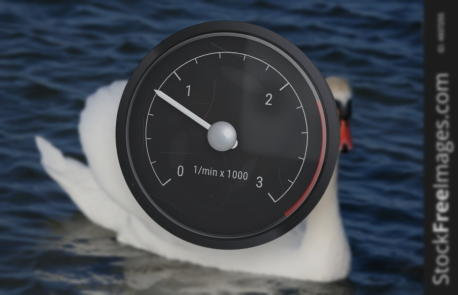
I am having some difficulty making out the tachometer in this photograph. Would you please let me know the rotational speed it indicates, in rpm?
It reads 800 rpm
